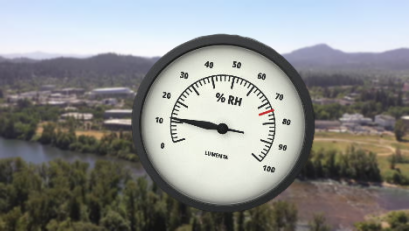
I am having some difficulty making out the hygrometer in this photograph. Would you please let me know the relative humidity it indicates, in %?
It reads 12 %
